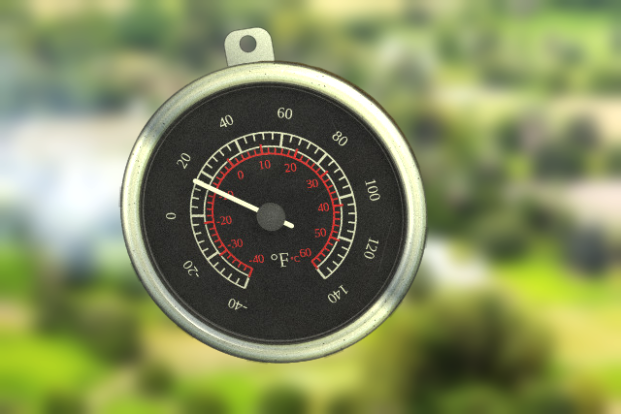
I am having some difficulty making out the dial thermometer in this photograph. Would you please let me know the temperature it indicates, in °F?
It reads 16 °F
